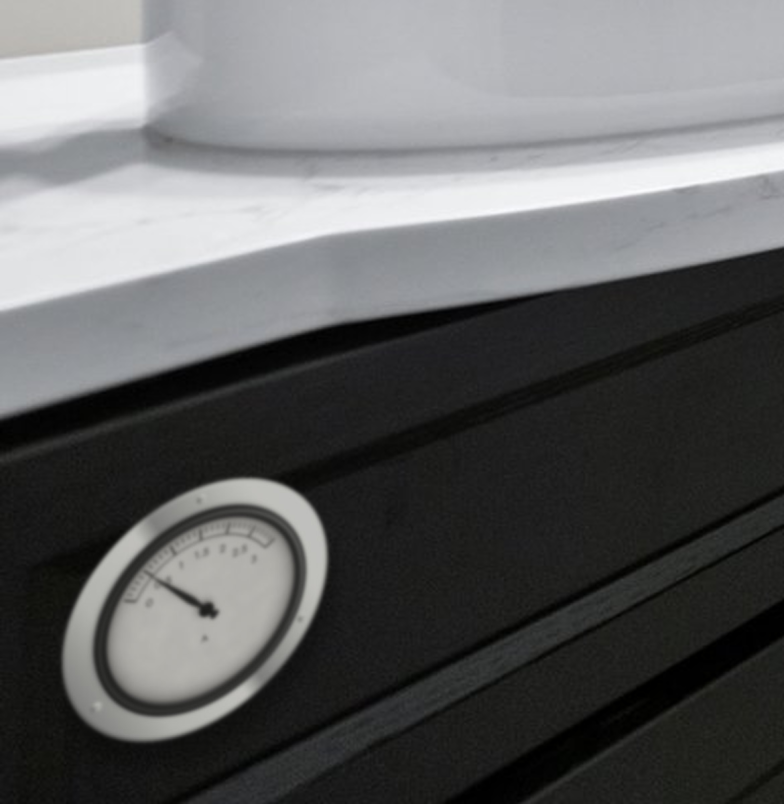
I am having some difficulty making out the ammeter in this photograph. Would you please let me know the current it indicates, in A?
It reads 0.5 A
